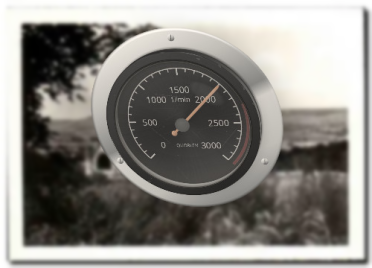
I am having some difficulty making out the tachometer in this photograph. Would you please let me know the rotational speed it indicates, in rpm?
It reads 2000 rpm
